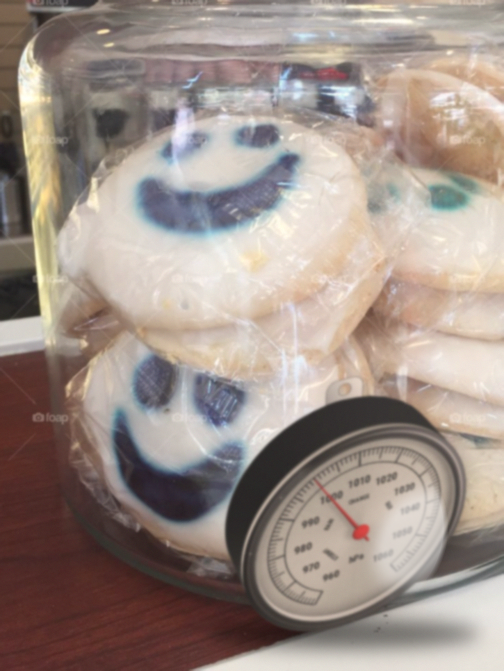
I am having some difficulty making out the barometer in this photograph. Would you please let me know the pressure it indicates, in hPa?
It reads 1000 hPa
